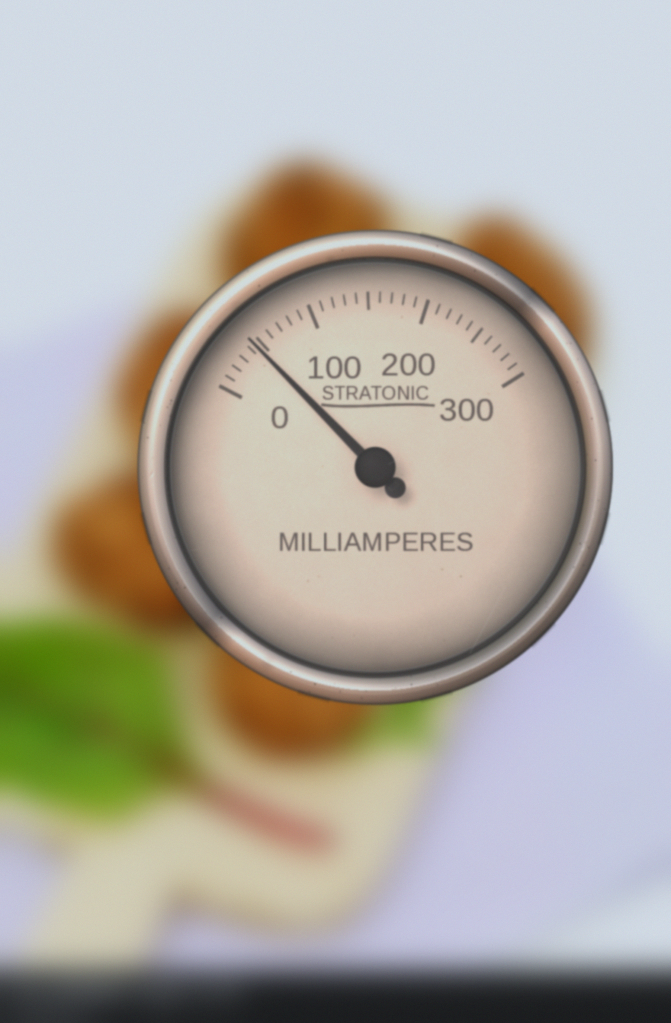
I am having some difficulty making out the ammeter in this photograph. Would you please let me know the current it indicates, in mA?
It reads 45 mA
